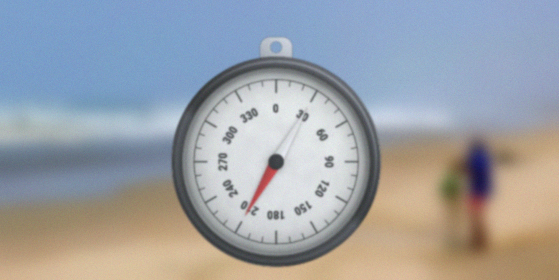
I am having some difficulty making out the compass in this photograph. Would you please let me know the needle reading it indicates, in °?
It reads 210 °
